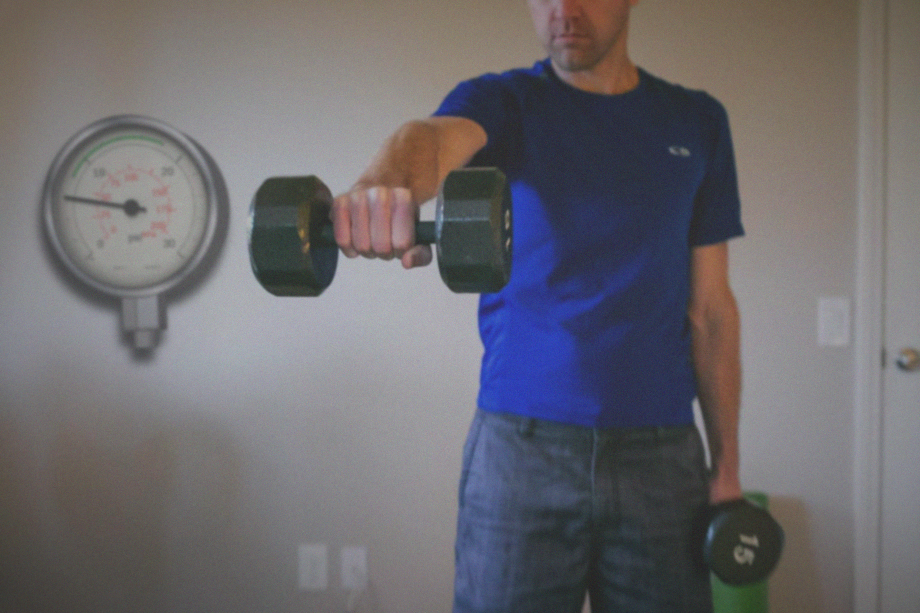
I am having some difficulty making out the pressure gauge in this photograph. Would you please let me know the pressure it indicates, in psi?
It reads 6 psi
